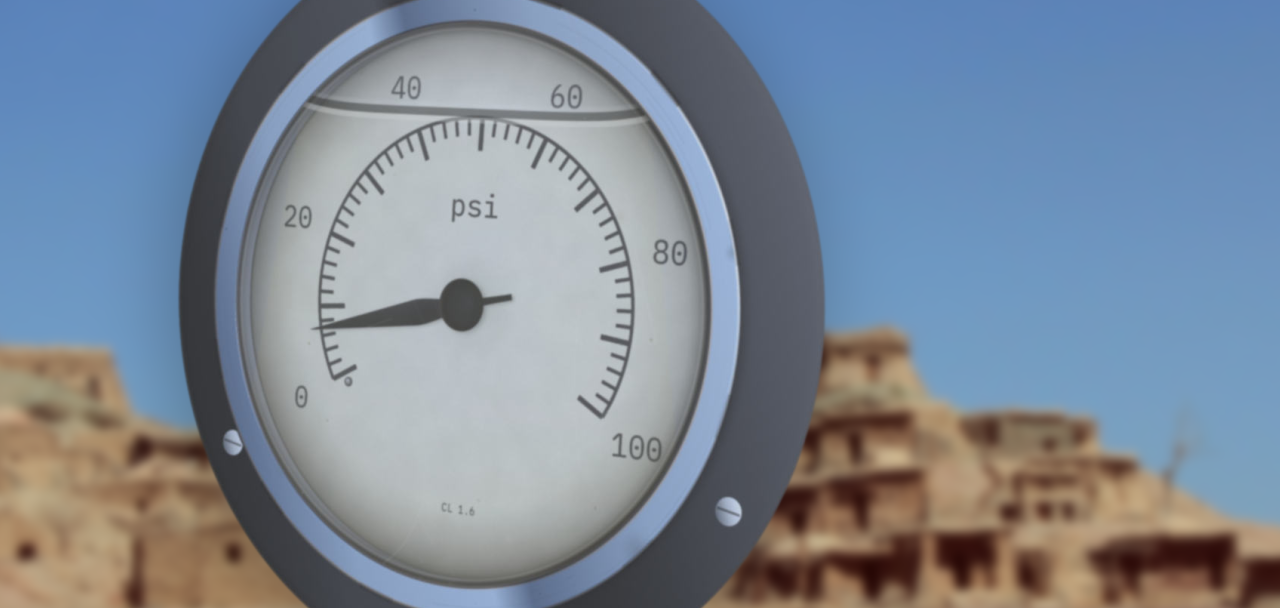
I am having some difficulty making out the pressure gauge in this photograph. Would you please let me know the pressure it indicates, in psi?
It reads 7 psi
